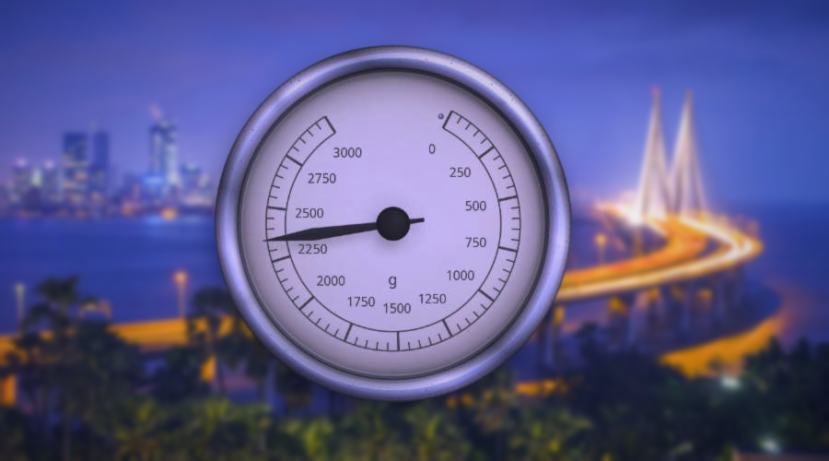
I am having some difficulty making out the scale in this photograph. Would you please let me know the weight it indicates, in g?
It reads 2350 g
